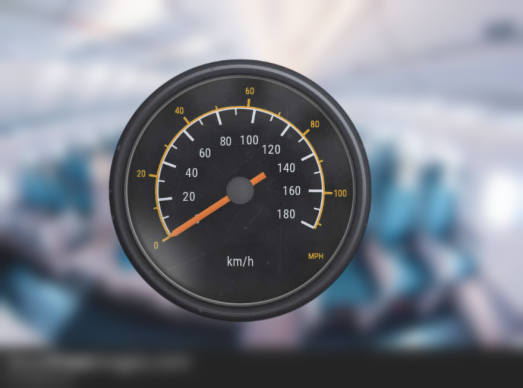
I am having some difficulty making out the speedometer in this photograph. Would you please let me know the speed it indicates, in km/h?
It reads 0 km/h
